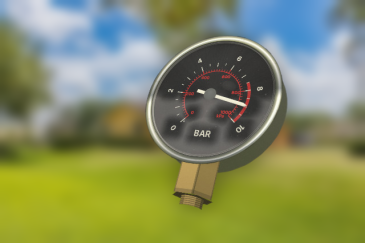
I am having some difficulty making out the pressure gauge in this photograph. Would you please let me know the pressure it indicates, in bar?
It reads 9 bar
